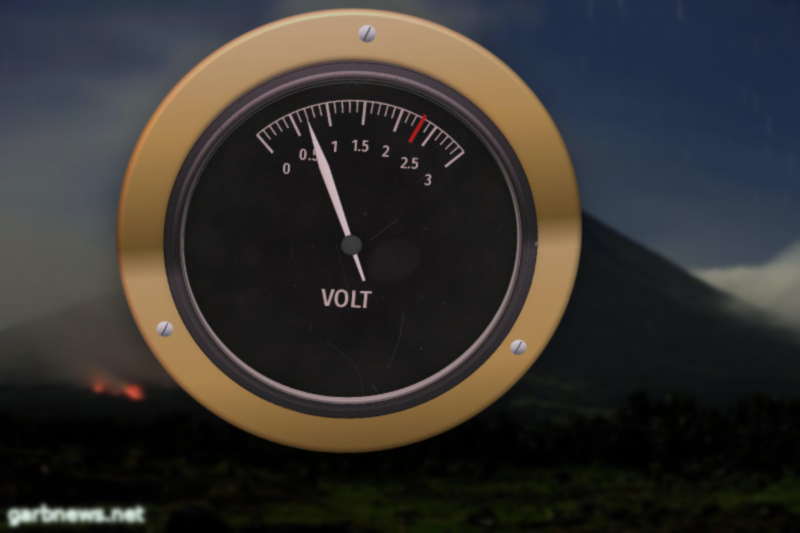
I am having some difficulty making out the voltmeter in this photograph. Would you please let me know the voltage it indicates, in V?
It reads 0.7 V
